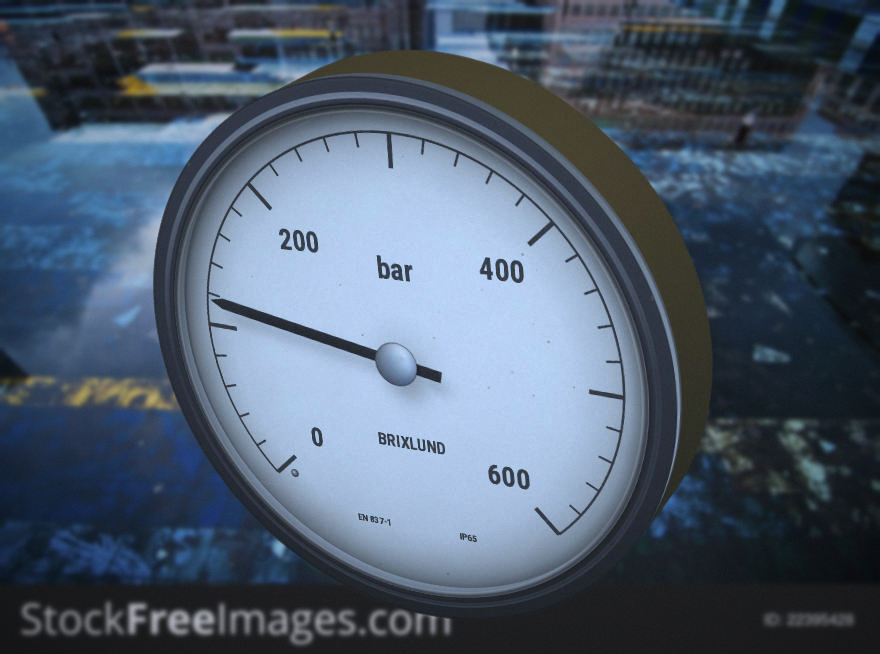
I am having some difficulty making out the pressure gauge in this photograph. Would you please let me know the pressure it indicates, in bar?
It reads 120 bar
